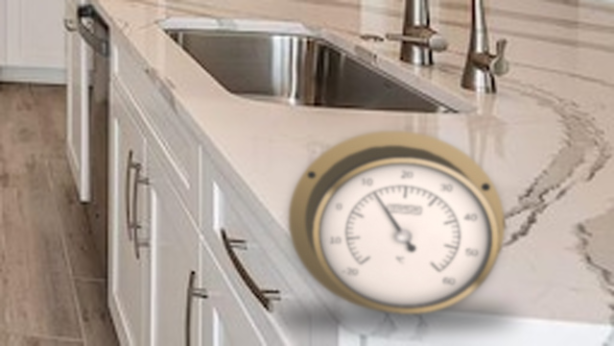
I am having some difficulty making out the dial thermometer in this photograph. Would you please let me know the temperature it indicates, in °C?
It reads 10 °C
